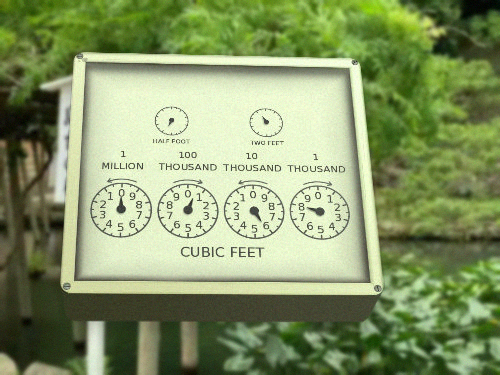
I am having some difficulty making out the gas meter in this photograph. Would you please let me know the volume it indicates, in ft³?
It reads 5800 ft³
